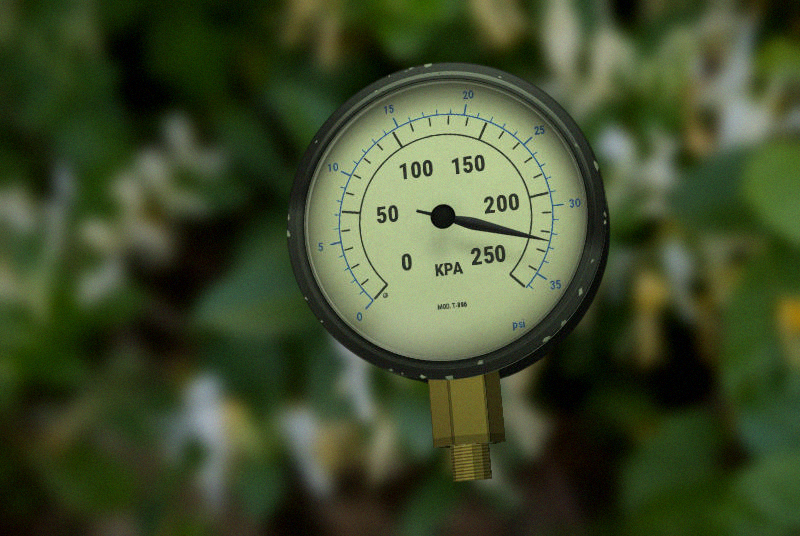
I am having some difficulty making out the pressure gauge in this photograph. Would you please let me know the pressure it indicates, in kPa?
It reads 225 kPa
